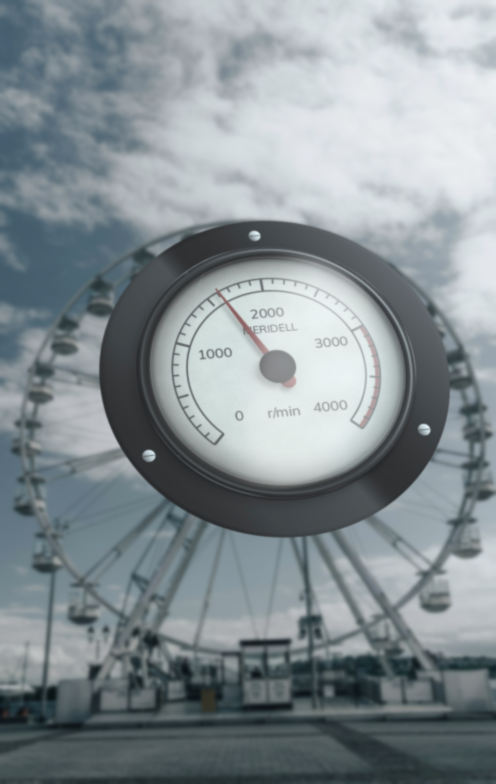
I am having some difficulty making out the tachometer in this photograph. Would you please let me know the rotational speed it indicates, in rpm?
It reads 1600 rpm
